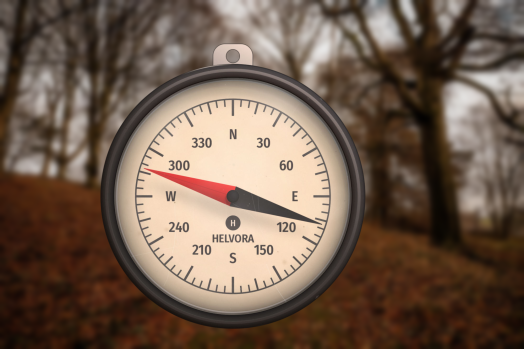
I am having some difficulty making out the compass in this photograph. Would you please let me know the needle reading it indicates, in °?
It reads 287.5 °
